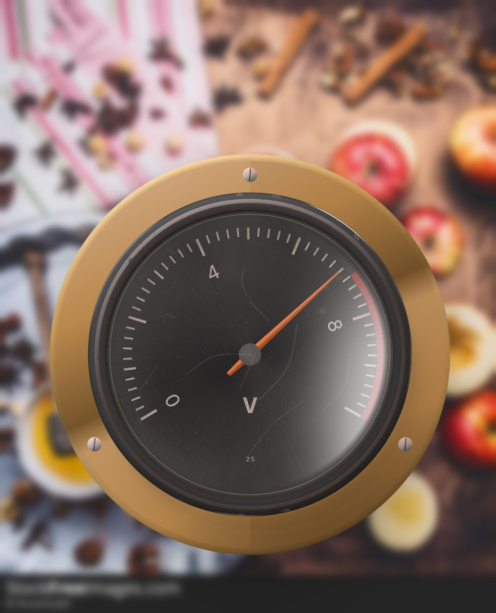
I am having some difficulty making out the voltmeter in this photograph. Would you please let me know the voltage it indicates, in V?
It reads 7 V
